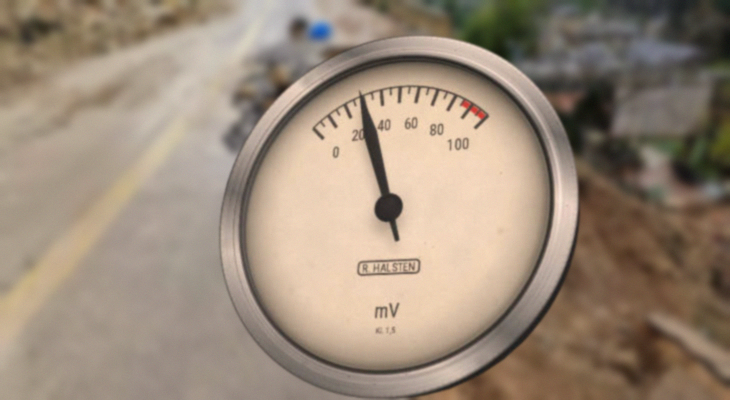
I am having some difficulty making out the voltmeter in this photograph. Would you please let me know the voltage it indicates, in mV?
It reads 30 mV
